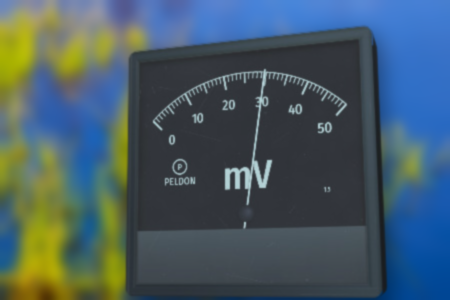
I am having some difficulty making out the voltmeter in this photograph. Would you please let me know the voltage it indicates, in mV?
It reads 30 mV
